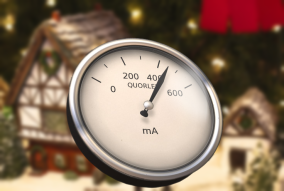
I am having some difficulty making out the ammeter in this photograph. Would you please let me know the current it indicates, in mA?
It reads 450 mA
